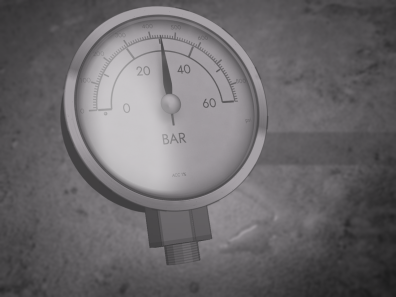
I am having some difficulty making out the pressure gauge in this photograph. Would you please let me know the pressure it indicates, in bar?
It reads 30 bar
